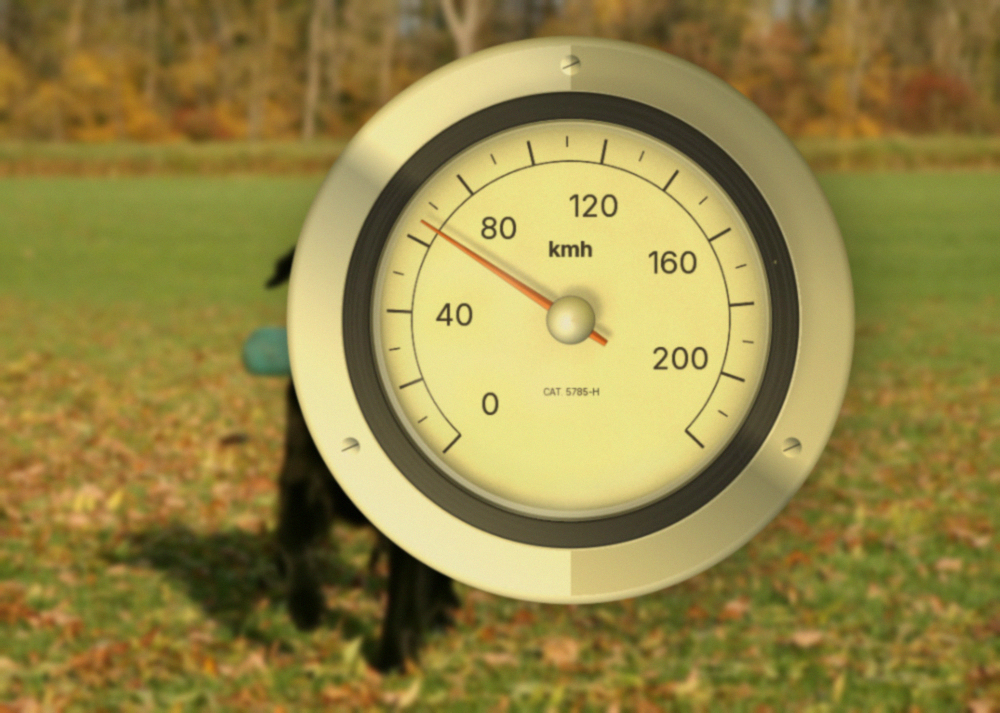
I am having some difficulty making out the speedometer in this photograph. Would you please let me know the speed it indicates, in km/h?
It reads 65 km/h
